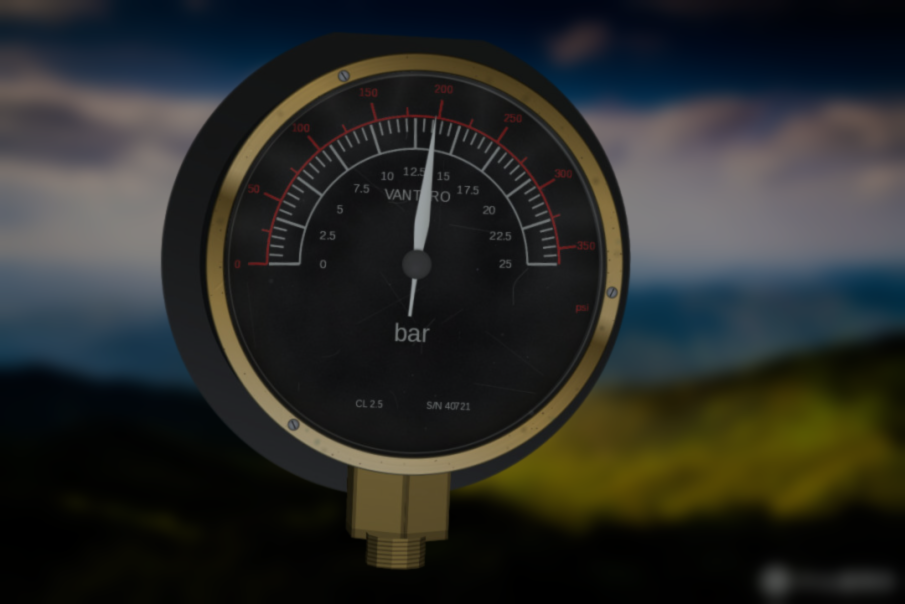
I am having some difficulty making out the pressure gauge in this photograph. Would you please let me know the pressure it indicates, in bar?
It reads 13.5 bar
